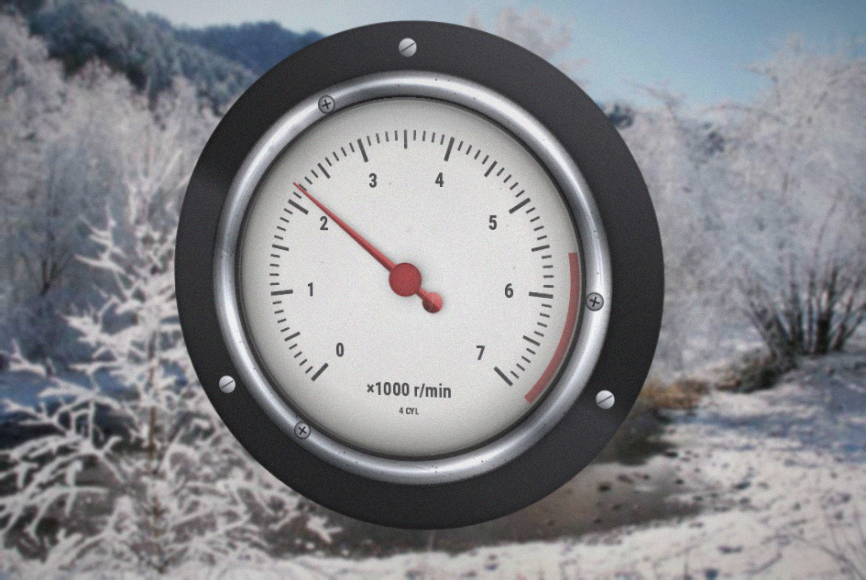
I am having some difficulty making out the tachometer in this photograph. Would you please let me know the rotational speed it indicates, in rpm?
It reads 2200 rpm
